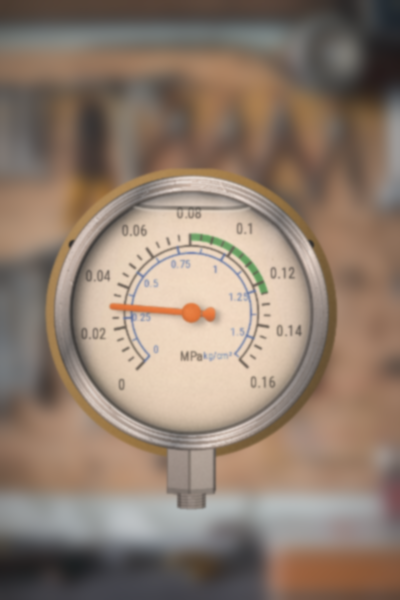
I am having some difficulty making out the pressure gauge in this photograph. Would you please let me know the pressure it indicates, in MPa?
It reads 0.03 MPa
